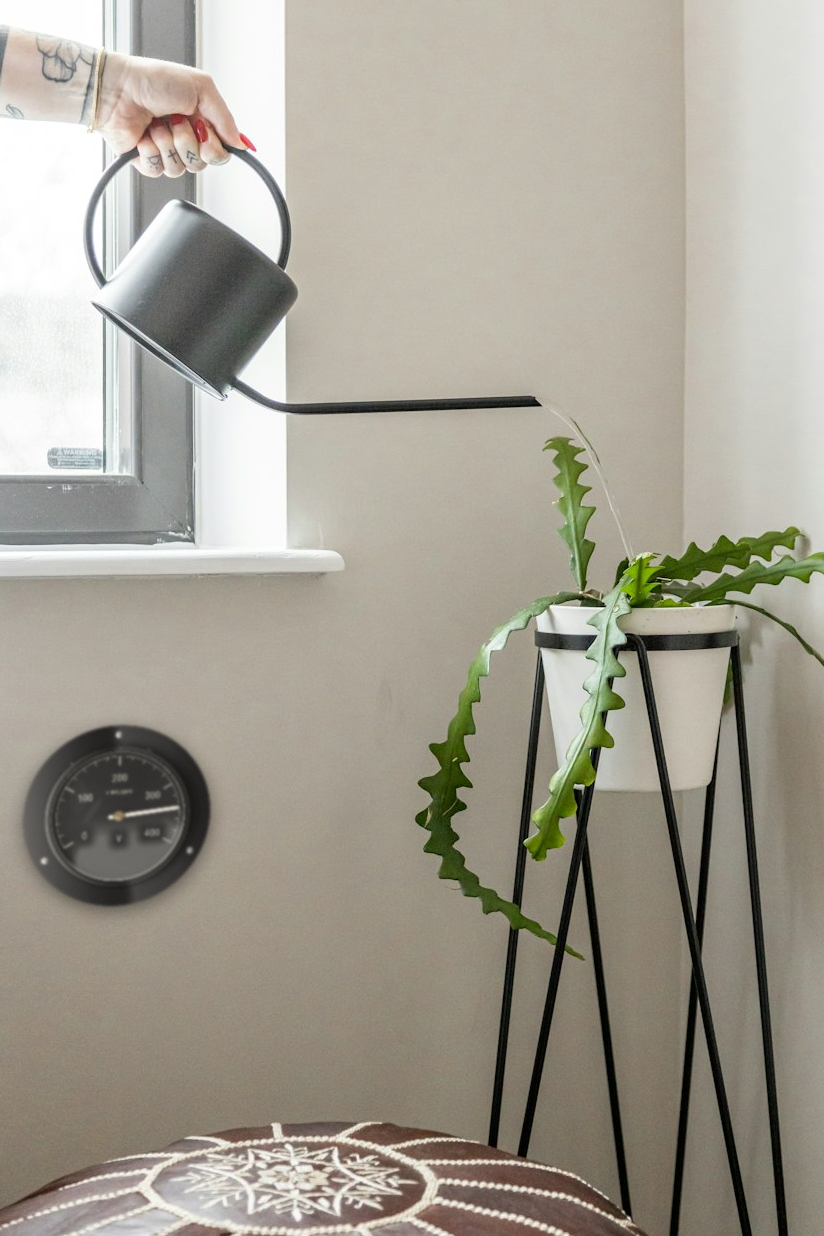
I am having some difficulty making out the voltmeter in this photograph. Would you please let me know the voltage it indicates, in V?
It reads 340 V
